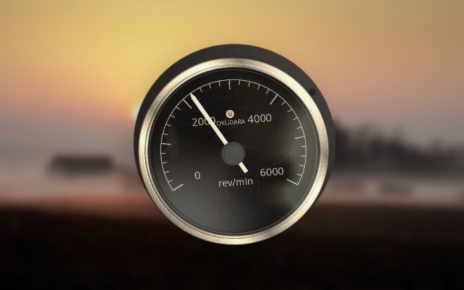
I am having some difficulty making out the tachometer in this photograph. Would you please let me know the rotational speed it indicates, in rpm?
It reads 2200 rpm
